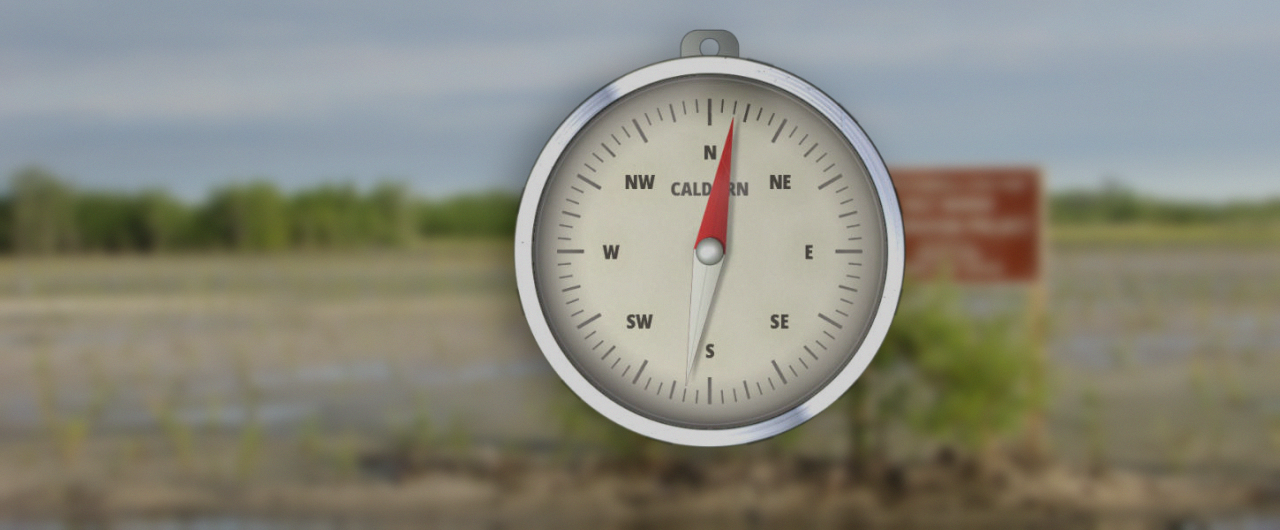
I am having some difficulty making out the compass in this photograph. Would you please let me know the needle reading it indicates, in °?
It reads 10 °
